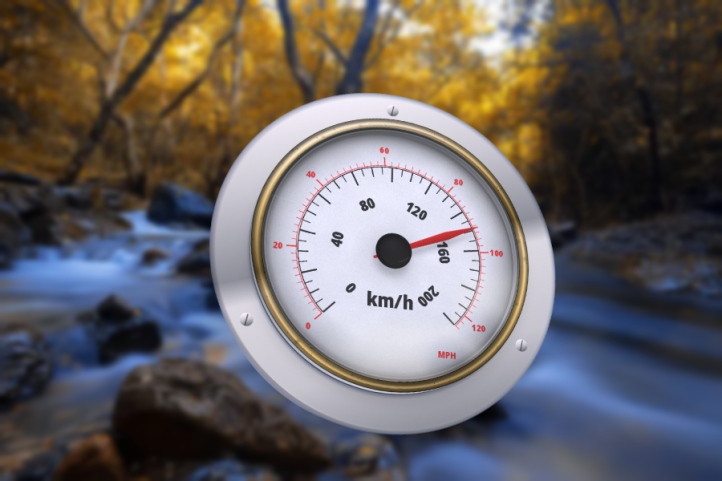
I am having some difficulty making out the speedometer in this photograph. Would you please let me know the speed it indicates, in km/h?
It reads 150 km/h
